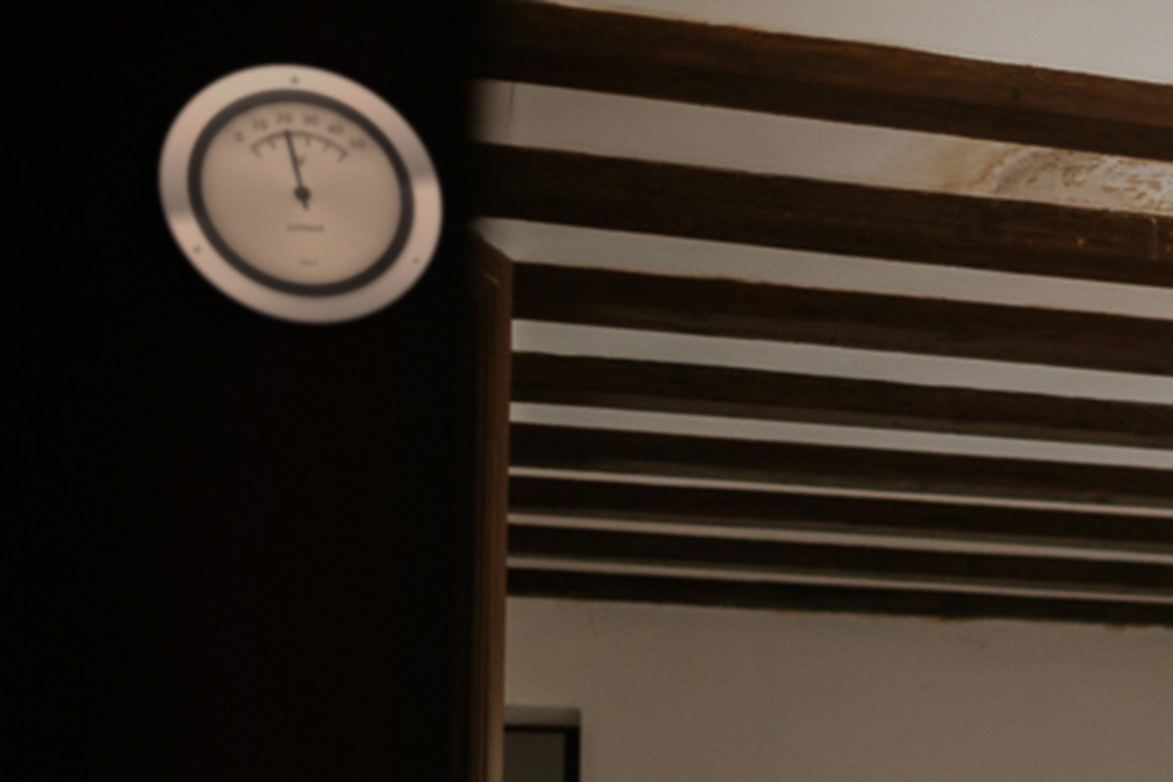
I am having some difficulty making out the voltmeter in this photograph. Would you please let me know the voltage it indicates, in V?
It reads 20 V
